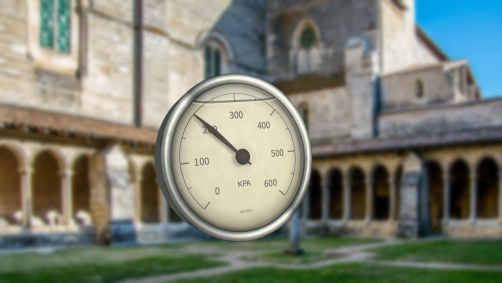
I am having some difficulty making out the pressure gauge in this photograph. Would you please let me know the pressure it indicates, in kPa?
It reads 200 kPa
